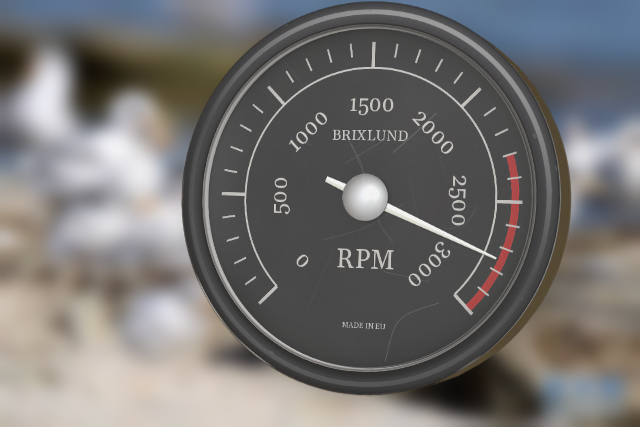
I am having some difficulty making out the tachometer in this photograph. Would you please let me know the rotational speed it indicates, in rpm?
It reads 2750 rpm
